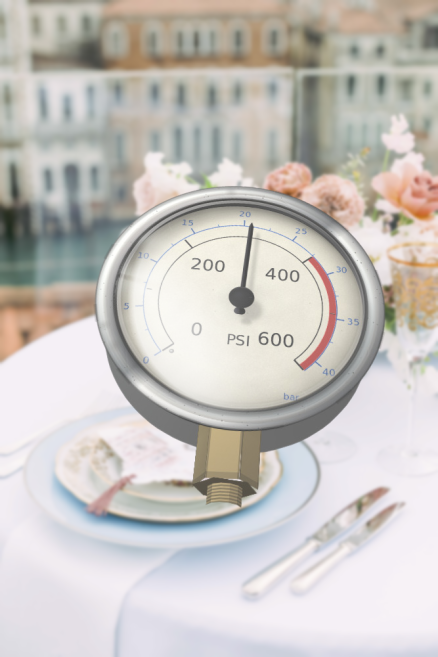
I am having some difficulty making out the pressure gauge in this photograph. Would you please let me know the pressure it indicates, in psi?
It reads 300 psi
